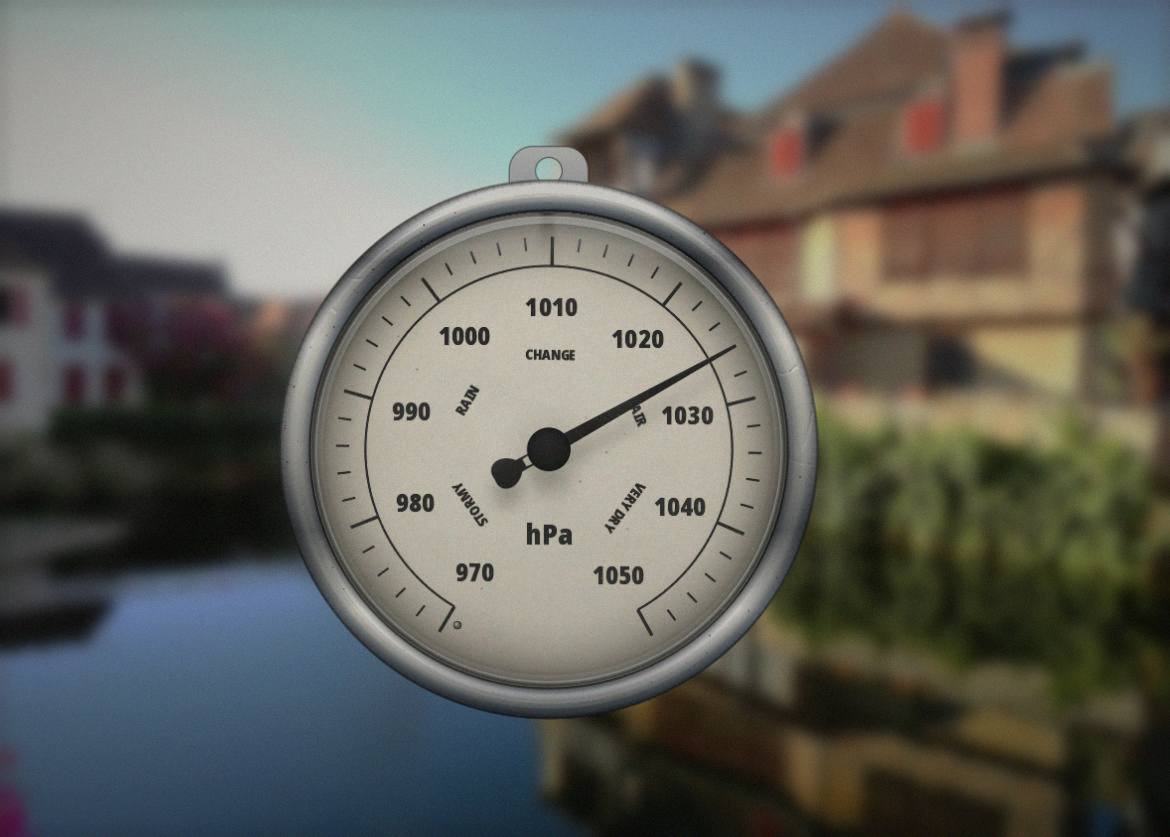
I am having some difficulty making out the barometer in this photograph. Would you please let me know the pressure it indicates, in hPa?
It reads 1026 hPa
